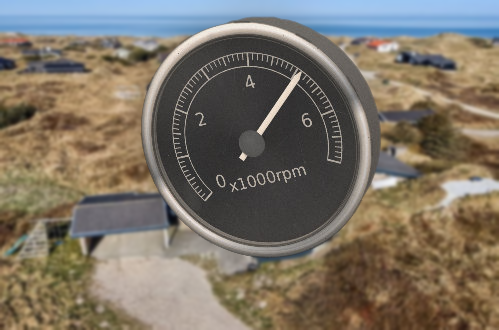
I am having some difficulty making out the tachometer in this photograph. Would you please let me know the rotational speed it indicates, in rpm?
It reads 5100 rpm
